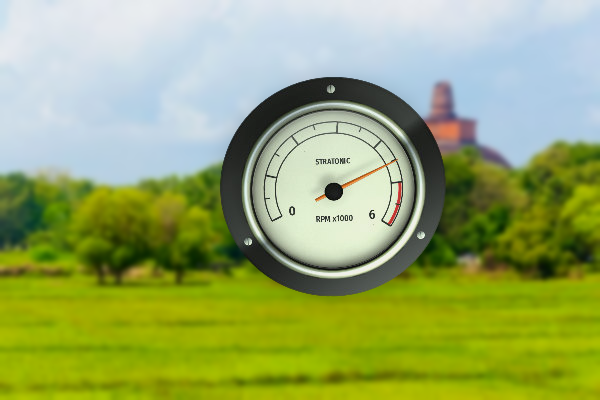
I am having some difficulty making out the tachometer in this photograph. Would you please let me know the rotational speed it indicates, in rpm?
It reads 4500 rpm
